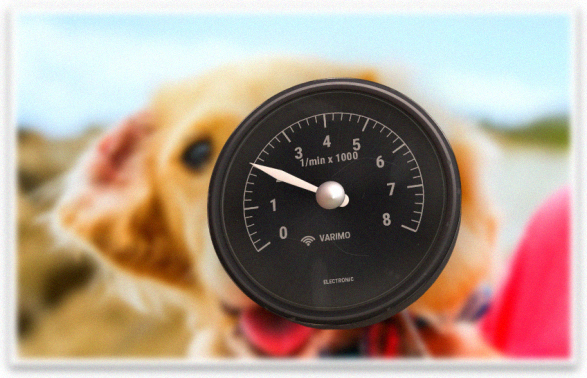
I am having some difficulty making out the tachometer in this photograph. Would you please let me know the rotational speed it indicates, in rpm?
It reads 2000 rpm
